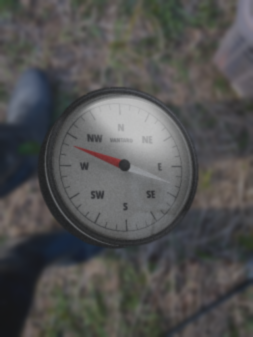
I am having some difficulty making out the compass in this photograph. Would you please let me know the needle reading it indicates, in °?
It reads 290 °
